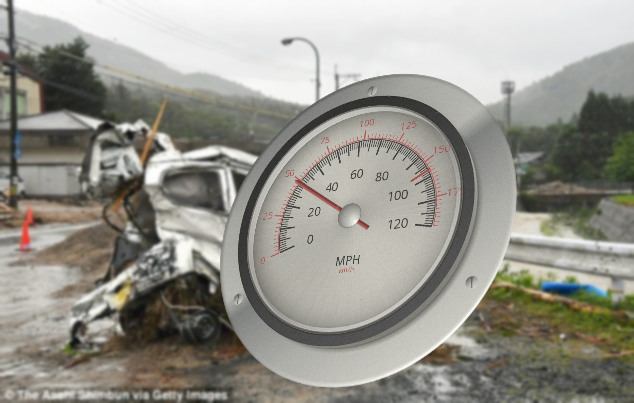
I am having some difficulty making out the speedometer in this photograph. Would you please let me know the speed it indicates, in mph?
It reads 30 mph
